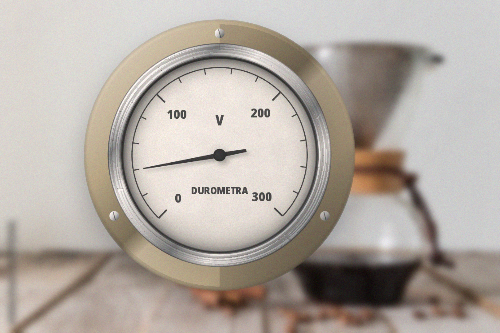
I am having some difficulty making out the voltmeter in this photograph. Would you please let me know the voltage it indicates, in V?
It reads 40 V
